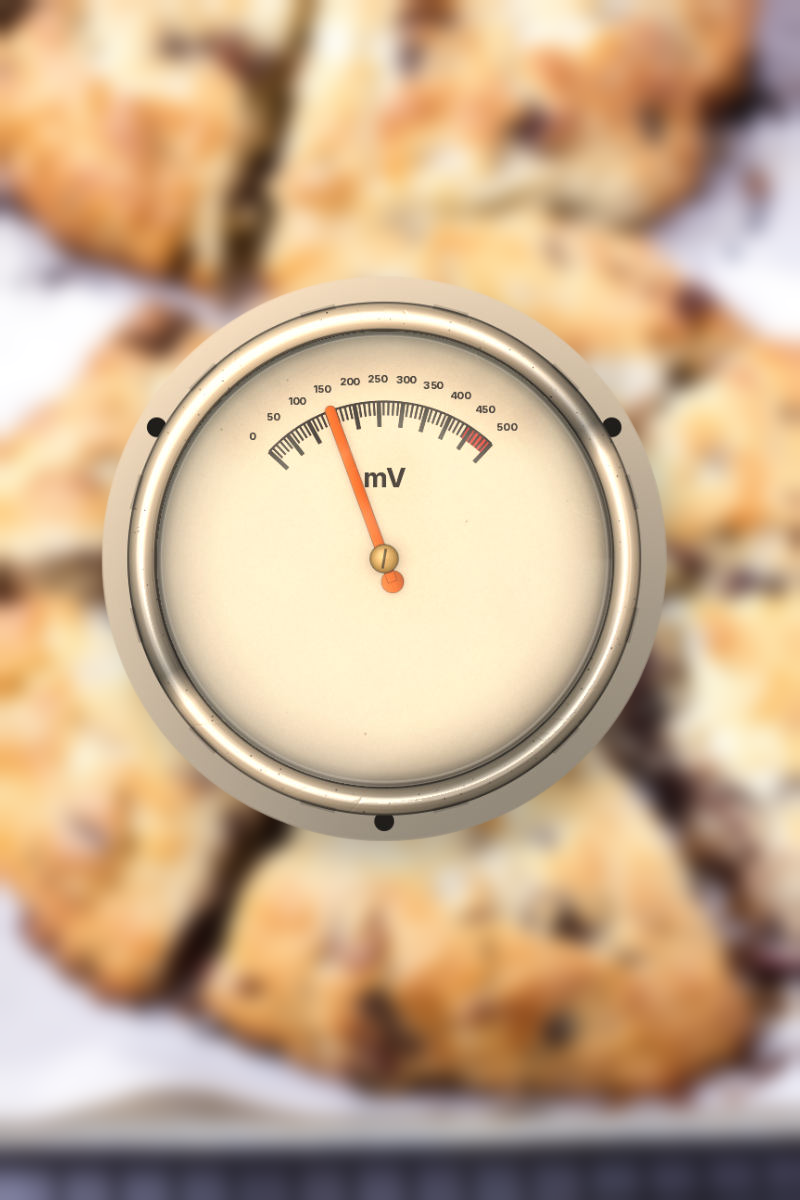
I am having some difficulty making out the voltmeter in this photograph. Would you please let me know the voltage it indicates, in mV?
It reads 150 mV
